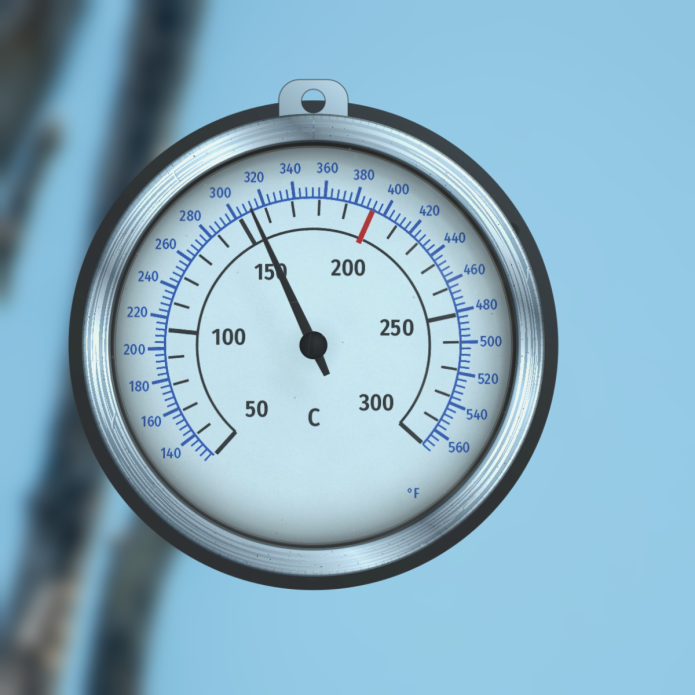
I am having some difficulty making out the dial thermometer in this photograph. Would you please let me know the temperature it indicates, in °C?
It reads 155 °C
